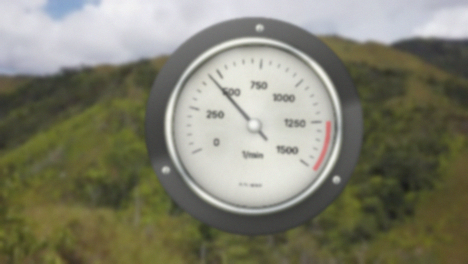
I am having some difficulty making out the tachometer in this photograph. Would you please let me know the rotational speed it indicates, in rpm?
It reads 450 rpm
